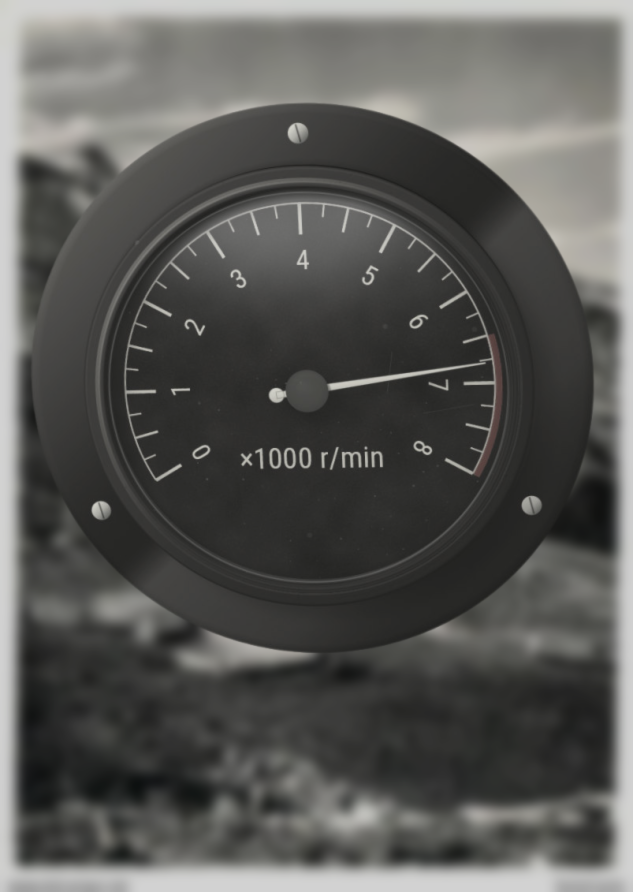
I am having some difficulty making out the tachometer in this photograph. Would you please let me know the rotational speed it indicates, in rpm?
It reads 6750 rpm
